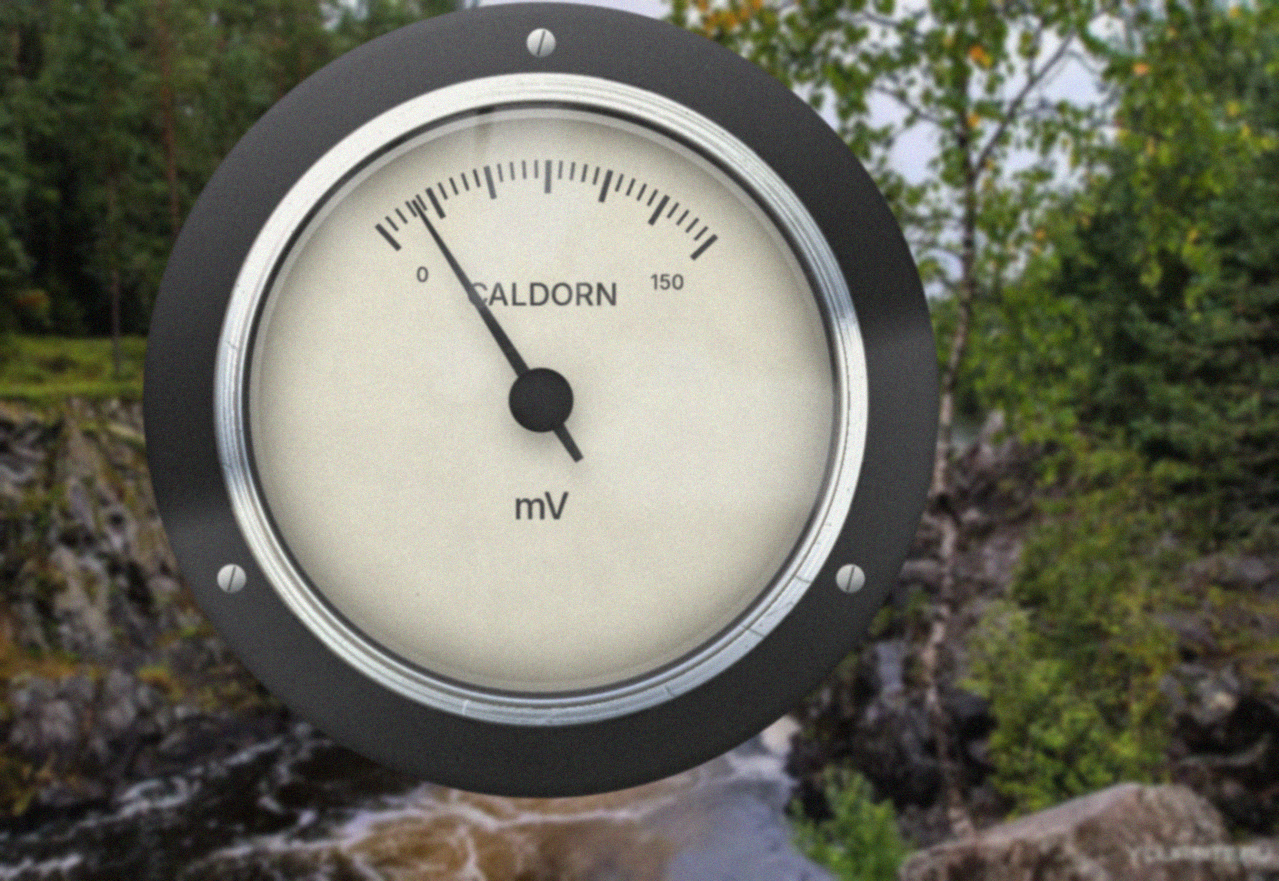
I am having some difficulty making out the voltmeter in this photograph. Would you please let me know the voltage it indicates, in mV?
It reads 17.5 mV
